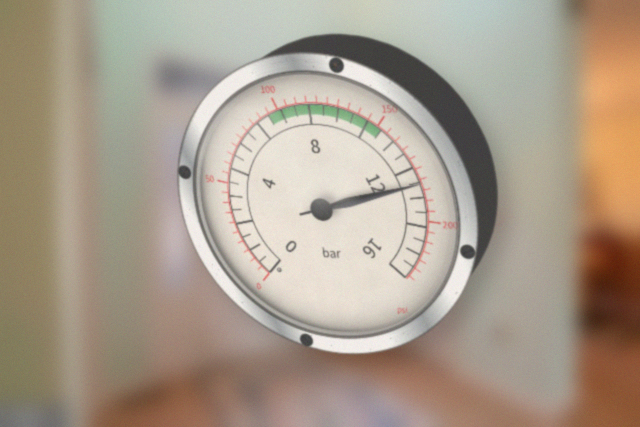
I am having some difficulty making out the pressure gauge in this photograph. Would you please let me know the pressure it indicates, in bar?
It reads 12.5 bar
